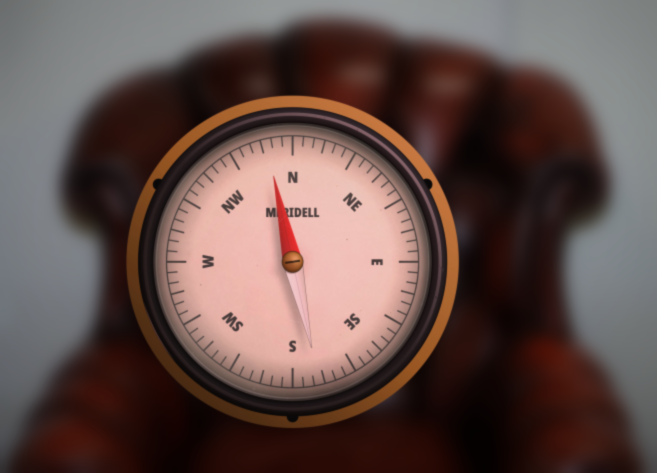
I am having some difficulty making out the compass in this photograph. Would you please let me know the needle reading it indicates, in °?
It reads 347.5 °
